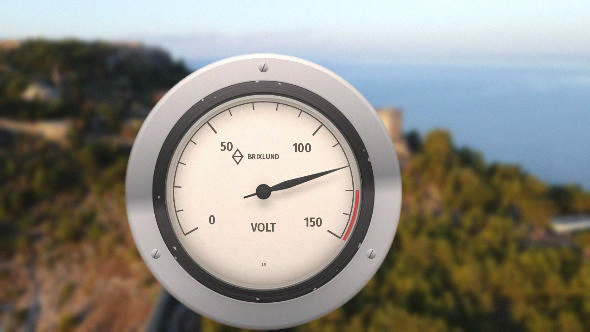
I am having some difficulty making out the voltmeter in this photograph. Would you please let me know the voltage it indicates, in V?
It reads 120 V
